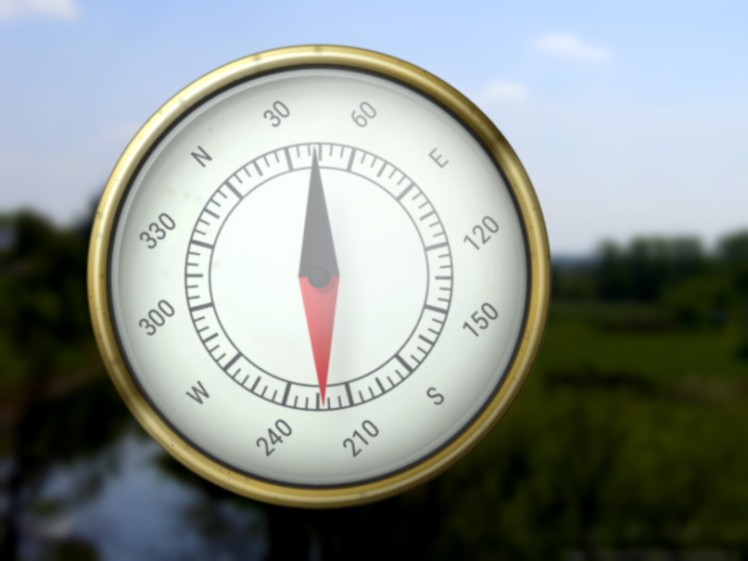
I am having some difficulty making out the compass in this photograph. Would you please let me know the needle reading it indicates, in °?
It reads 222.5 °
